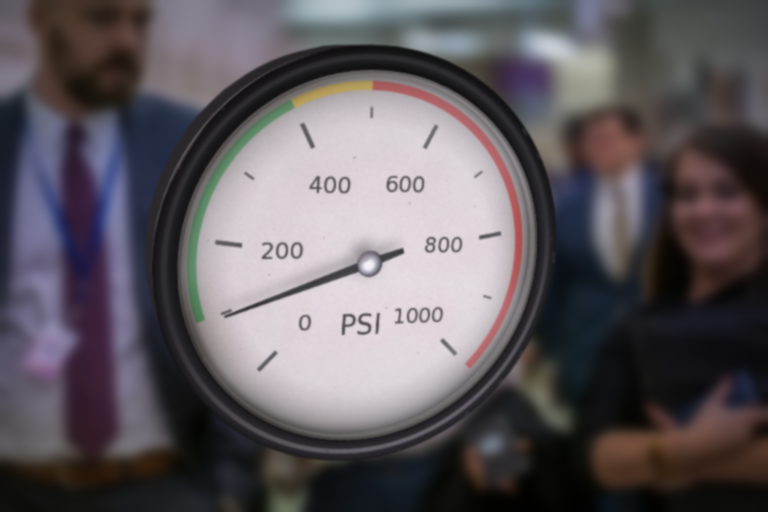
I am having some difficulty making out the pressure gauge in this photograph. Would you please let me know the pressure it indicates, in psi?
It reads 100 psi
